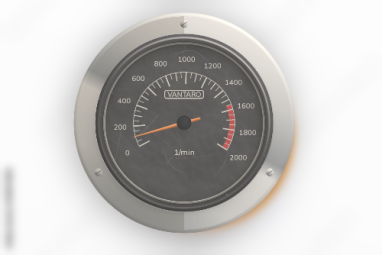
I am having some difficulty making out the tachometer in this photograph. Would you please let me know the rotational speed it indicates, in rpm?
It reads 100 rpm
